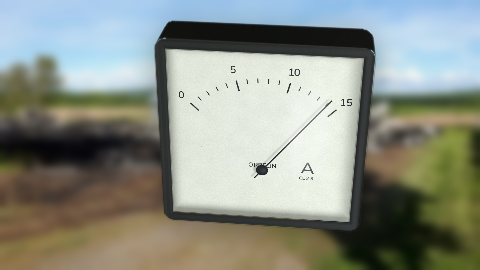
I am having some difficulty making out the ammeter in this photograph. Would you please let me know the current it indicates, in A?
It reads 14 A
